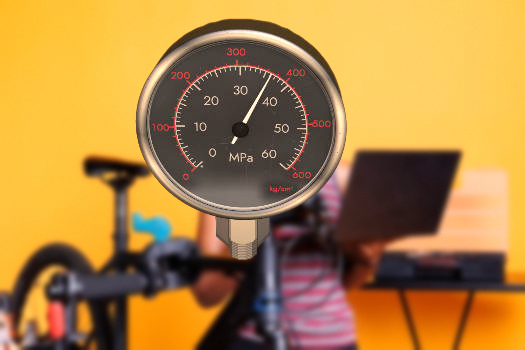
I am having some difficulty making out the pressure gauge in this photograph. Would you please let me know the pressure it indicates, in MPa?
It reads 36 MPa
